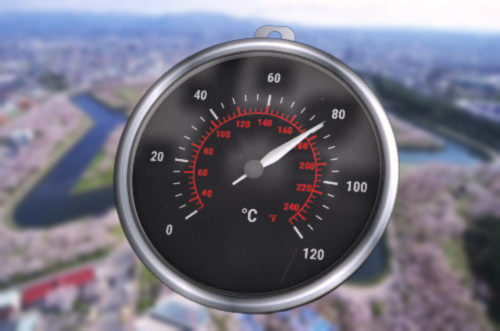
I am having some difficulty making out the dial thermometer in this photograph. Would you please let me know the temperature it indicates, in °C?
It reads 80 °C
